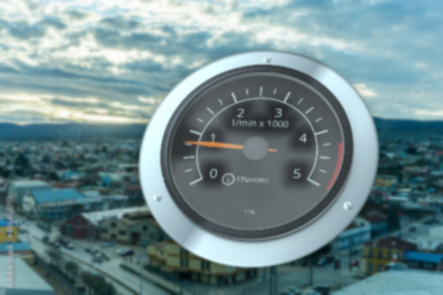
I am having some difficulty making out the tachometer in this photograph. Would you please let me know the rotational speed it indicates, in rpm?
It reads 750 rpm
